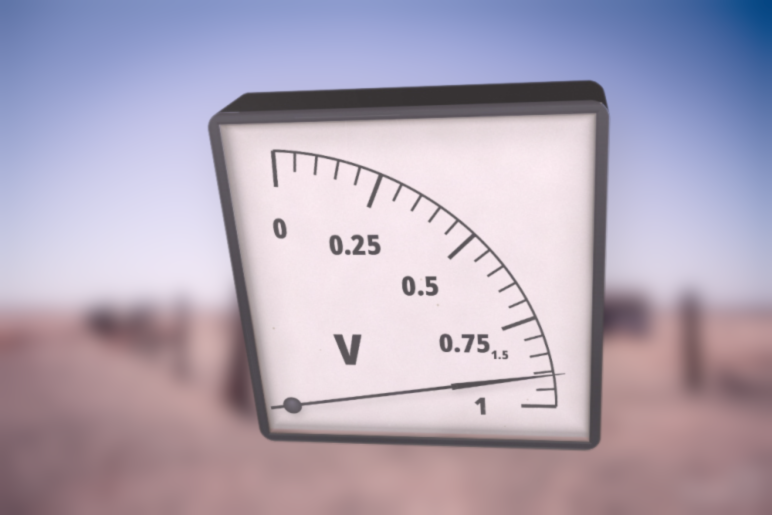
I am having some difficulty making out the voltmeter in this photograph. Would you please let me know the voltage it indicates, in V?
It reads 0.9 V
